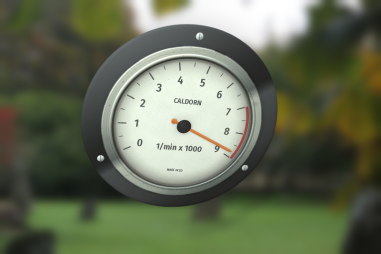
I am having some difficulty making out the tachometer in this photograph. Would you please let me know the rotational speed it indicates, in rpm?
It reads 8750 rpm
